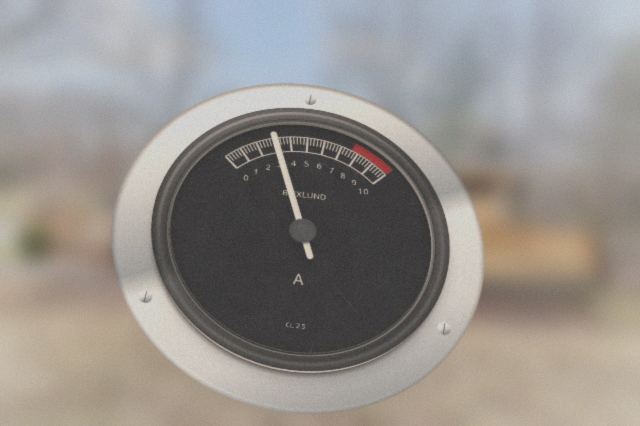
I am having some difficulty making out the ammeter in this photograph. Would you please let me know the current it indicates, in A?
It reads 3 A
